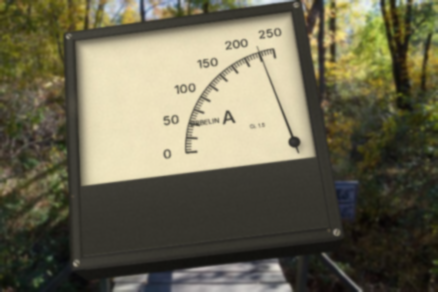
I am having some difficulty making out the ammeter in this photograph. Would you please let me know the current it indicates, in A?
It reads 225 A
